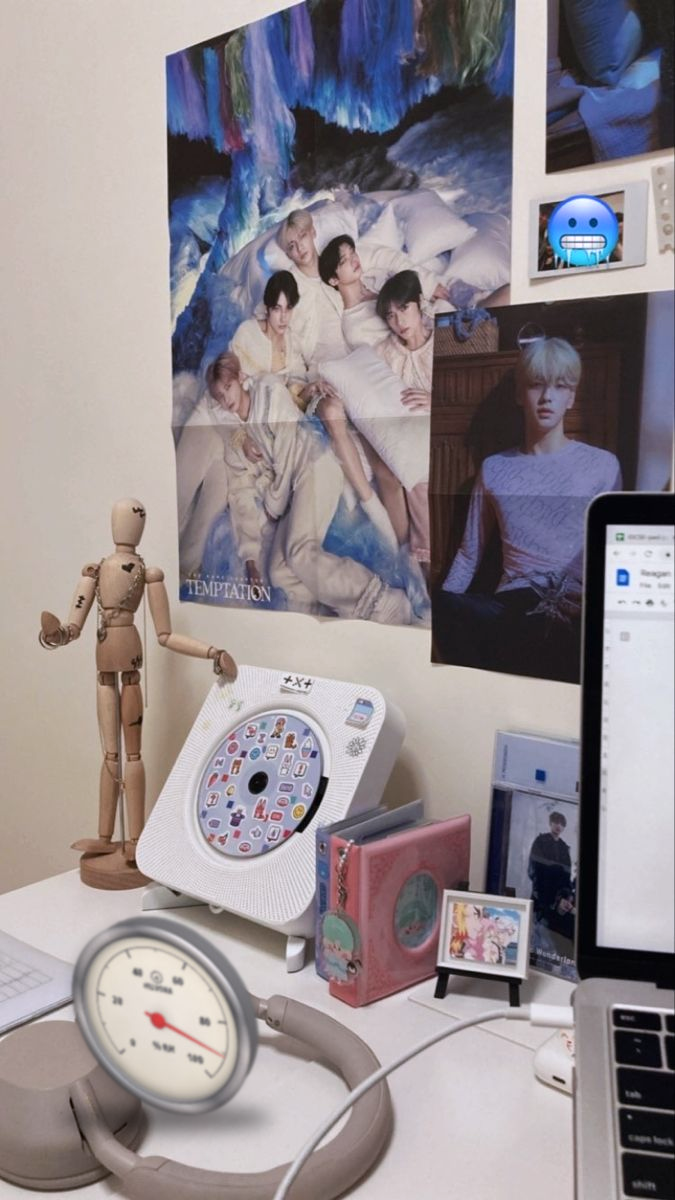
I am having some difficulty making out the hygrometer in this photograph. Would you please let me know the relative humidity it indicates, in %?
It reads 90 %
